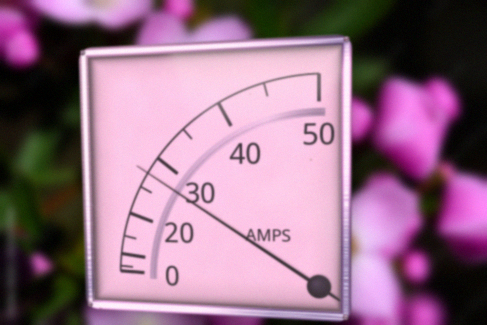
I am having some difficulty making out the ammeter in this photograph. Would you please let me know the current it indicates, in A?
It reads 27.5 A
